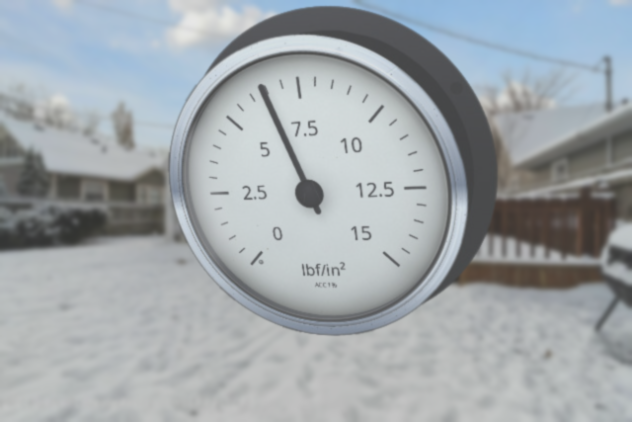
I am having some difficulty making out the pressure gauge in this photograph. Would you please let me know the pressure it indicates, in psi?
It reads 6.5 psi
